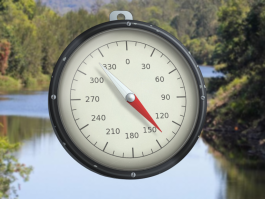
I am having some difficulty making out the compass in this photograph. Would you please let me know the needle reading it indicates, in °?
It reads 140 °
